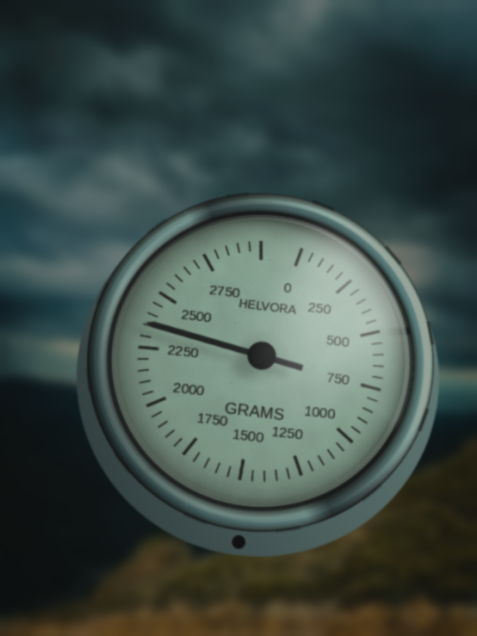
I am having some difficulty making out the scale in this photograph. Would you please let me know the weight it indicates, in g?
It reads 2350 g
